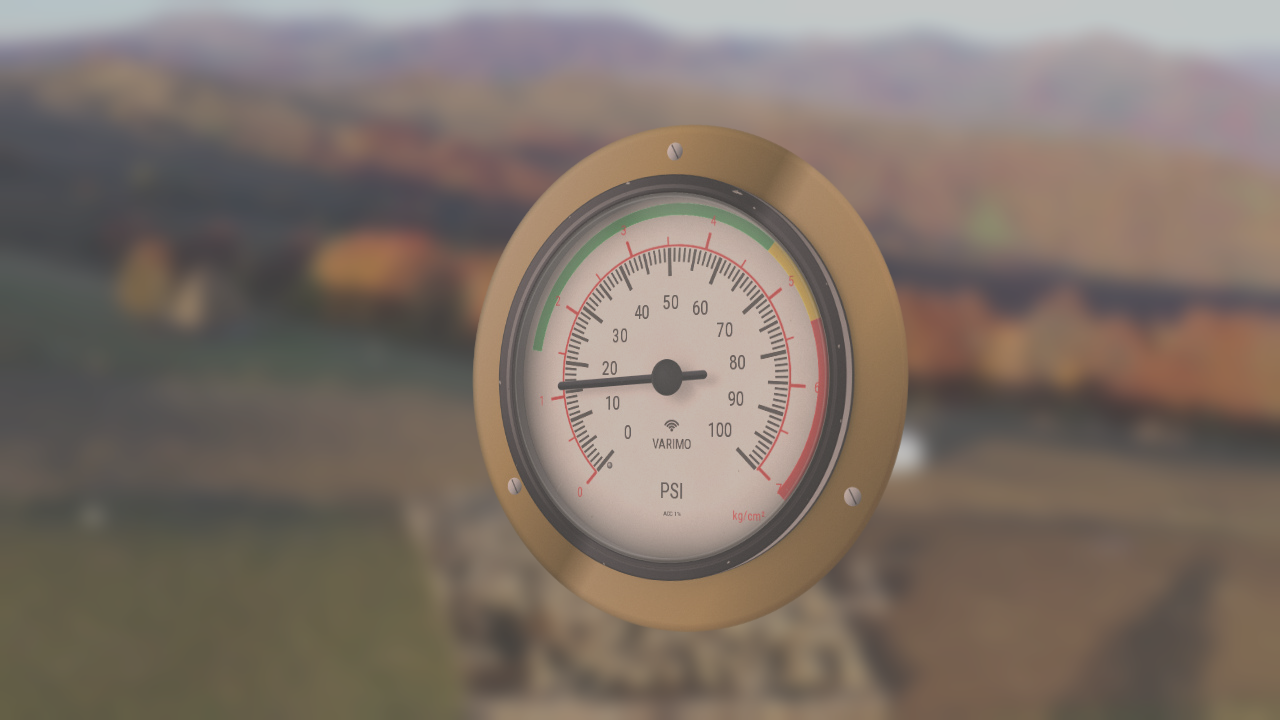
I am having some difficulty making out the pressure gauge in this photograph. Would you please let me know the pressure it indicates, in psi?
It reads 16 psi
